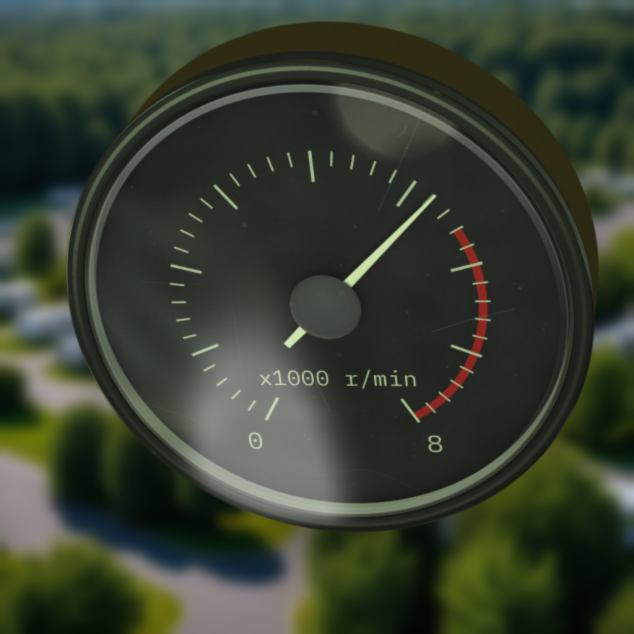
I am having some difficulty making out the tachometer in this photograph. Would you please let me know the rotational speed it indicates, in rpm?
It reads 5200 rpm
